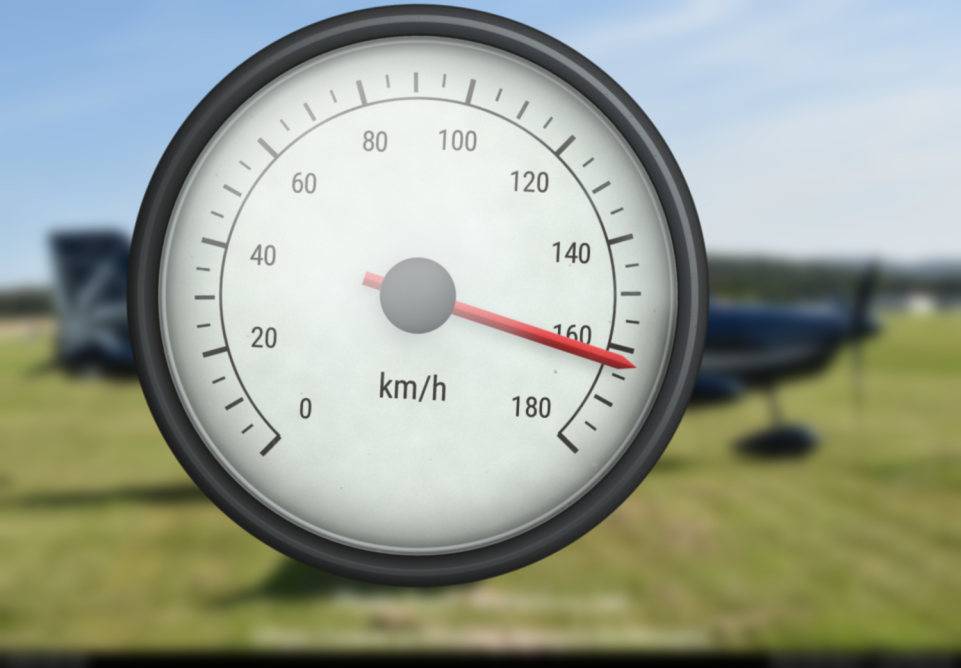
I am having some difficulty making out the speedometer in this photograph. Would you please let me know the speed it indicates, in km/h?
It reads 162.5 km/h
